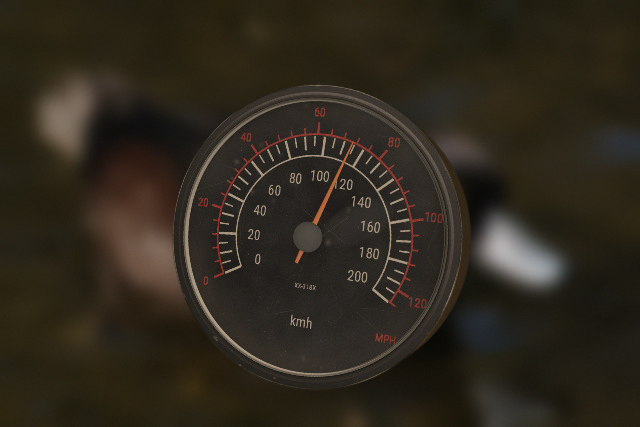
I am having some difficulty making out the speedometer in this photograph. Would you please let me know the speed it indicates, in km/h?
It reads 115 km/h
